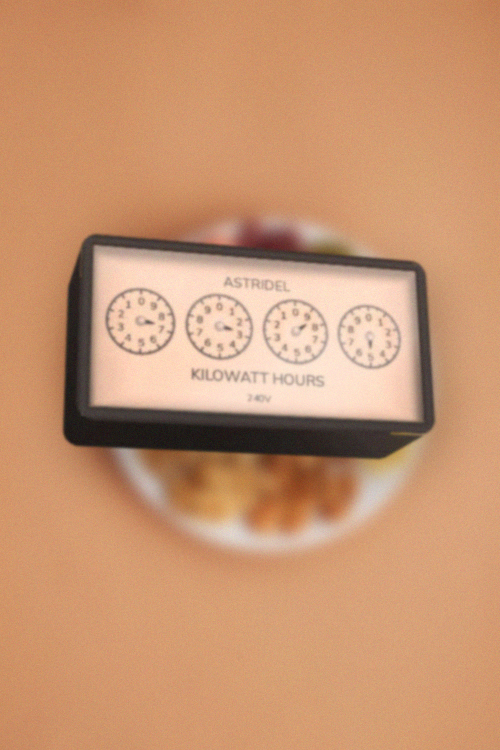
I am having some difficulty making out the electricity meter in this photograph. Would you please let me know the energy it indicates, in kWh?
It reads 7285 kWh
